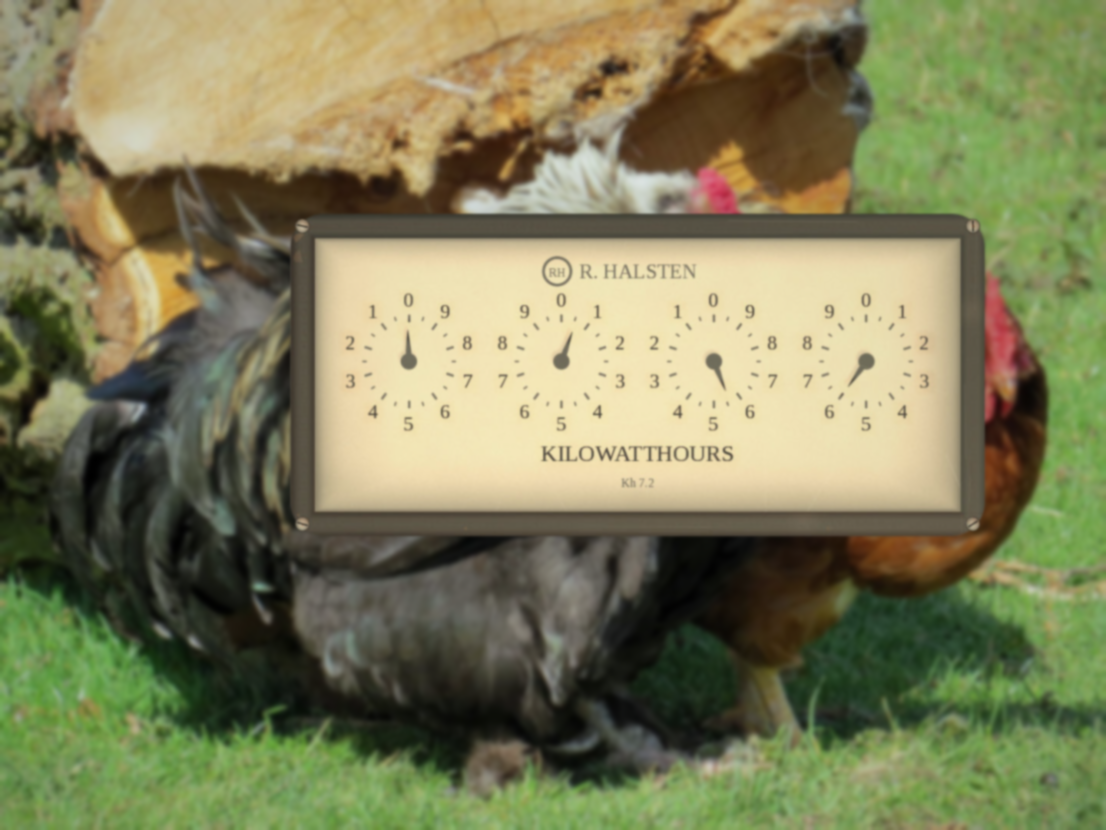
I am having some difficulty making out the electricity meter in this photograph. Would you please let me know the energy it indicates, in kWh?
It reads 56 kWh
